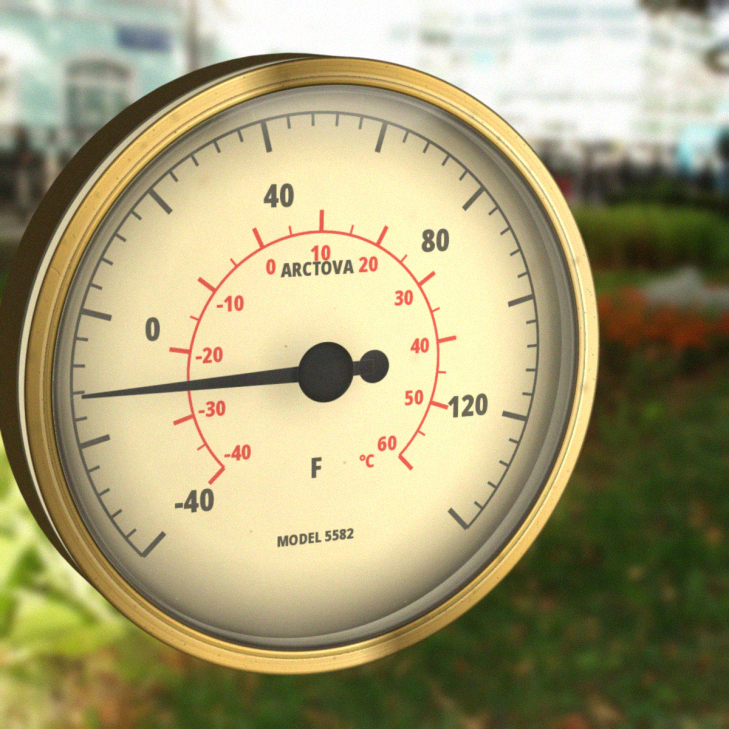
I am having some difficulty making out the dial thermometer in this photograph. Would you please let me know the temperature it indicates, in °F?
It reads -12 °F
